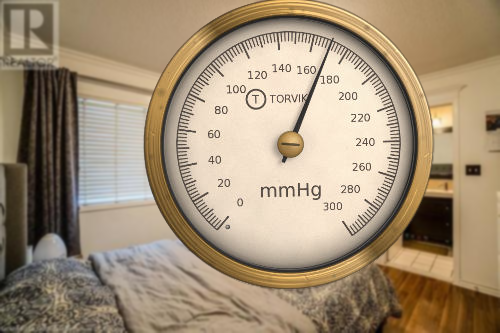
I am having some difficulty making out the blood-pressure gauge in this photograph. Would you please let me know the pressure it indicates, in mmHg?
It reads 170 mmHg
